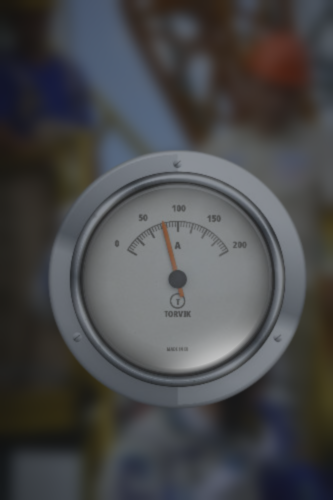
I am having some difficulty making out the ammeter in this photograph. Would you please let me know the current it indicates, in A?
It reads 75 A
